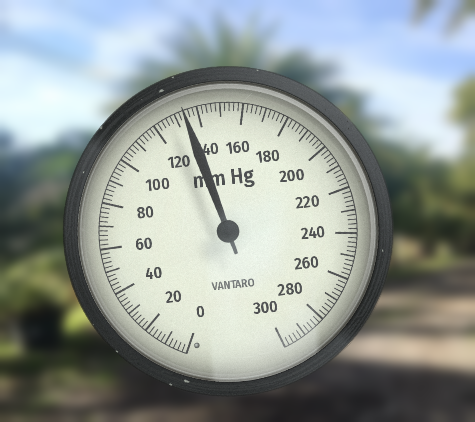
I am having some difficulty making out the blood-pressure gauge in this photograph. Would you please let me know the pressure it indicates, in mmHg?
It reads 134 mmHg
